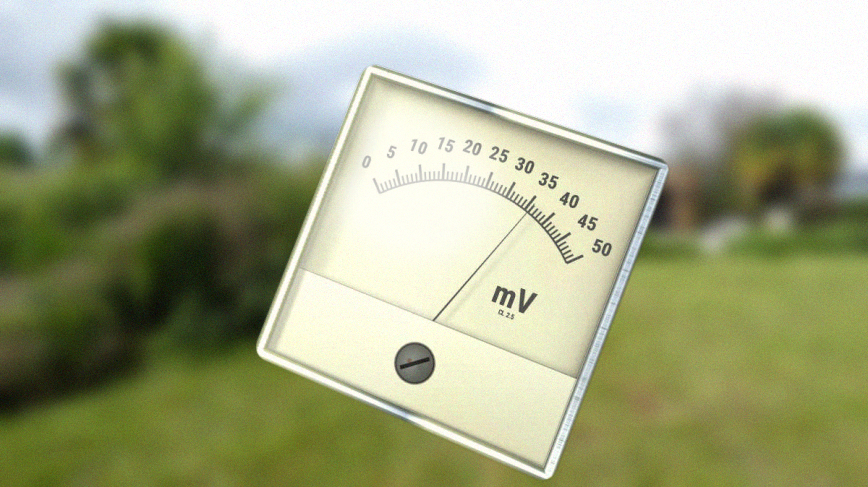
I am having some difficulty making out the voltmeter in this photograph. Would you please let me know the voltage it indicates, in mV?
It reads 36 mV
